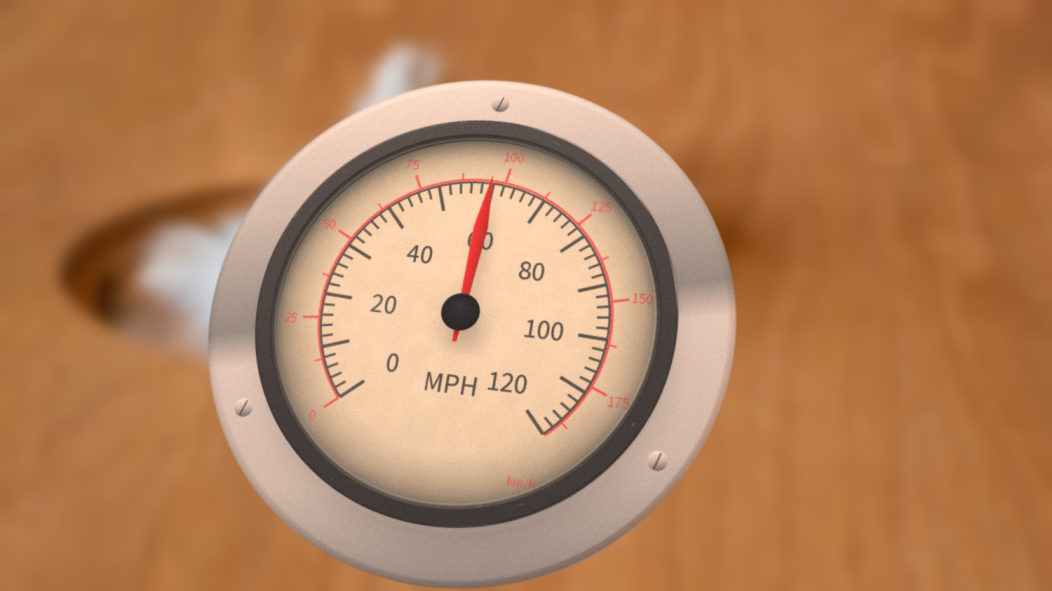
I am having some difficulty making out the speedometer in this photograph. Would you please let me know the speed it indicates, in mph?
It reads 60 mph
